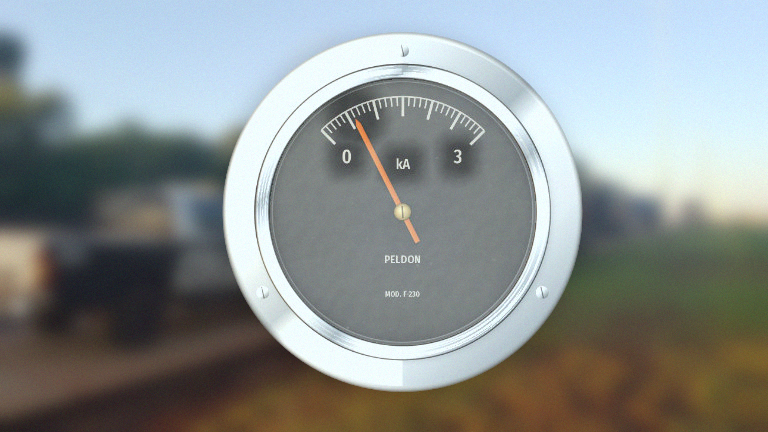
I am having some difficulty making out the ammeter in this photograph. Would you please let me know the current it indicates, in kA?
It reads 0.6 kA
